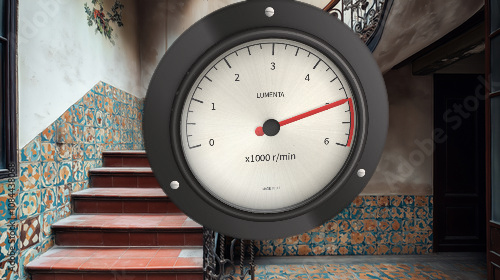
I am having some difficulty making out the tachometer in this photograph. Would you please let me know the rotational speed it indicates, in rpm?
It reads 5000 rpm
